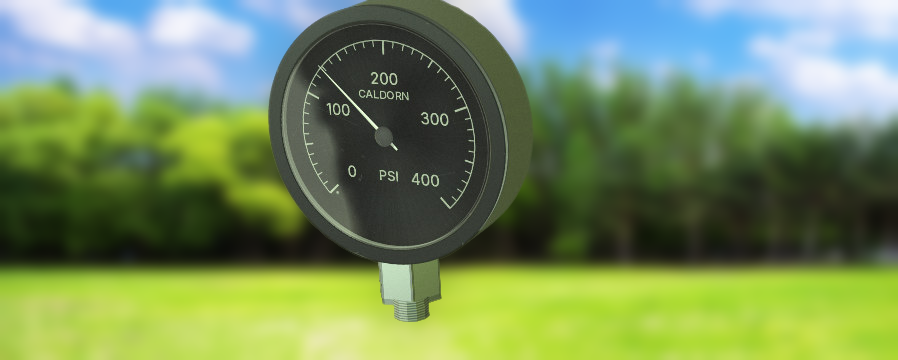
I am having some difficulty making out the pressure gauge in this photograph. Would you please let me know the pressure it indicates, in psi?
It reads 130 psi
